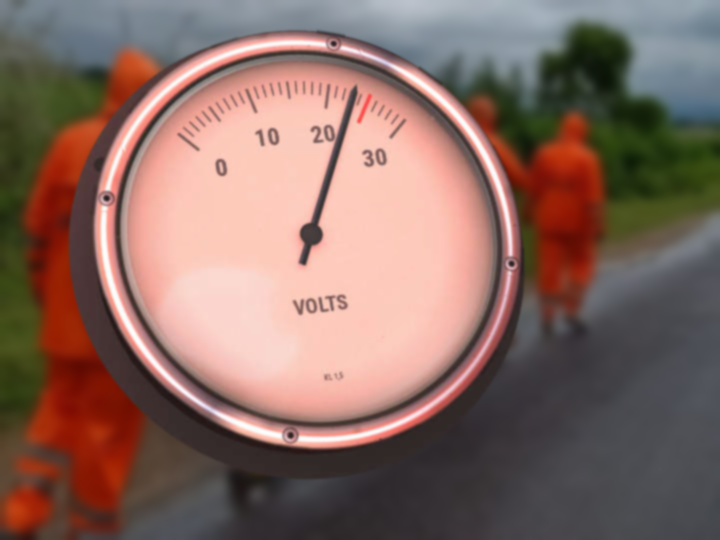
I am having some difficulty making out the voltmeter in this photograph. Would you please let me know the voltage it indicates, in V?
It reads 23 V
